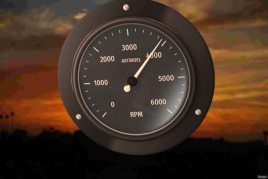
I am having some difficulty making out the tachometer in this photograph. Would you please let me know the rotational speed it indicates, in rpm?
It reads 3900 rpm
